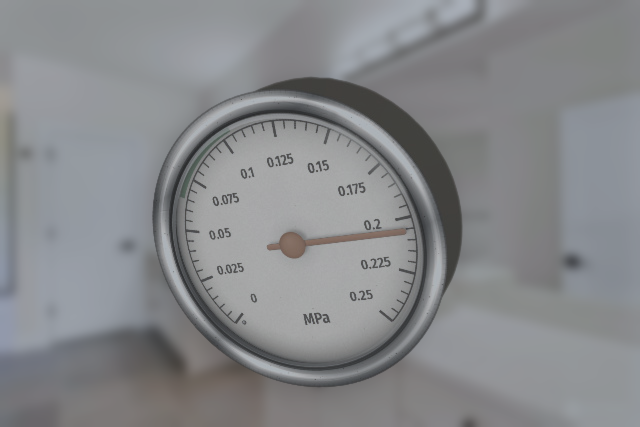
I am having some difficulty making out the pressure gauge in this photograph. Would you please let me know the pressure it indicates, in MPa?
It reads 0.205 MPa
